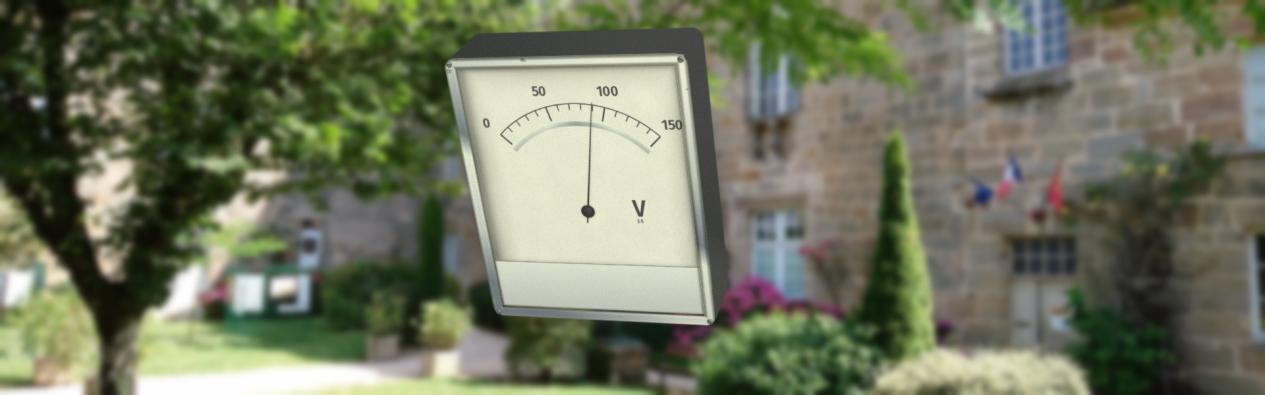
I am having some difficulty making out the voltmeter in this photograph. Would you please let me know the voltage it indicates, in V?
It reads 90 V
